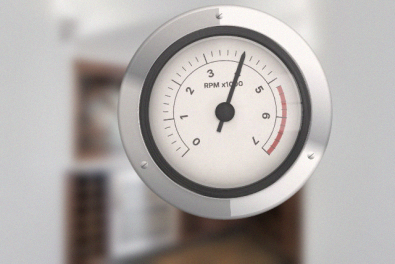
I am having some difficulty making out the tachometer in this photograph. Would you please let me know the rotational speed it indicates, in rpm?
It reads 4000 rpm
